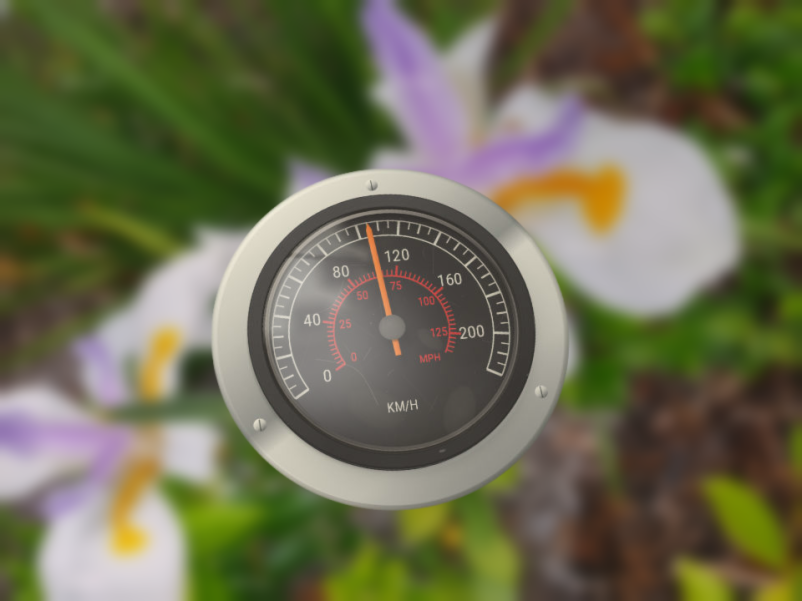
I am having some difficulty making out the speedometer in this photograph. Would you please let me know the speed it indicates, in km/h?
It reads 105 km/h
